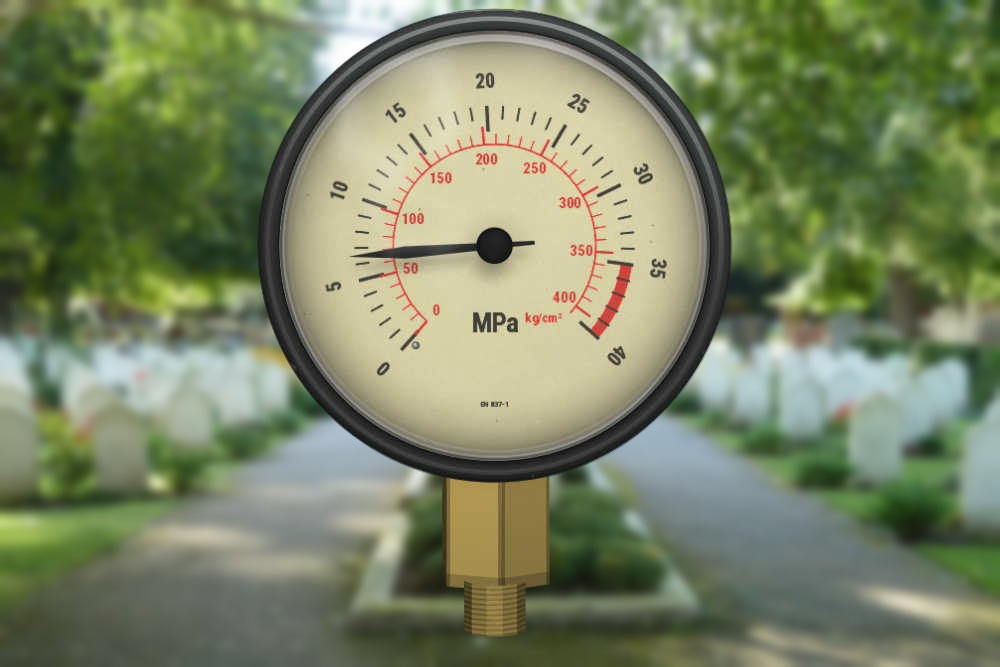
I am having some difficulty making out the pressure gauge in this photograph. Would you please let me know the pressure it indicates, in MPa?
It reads 6.5 MPa
